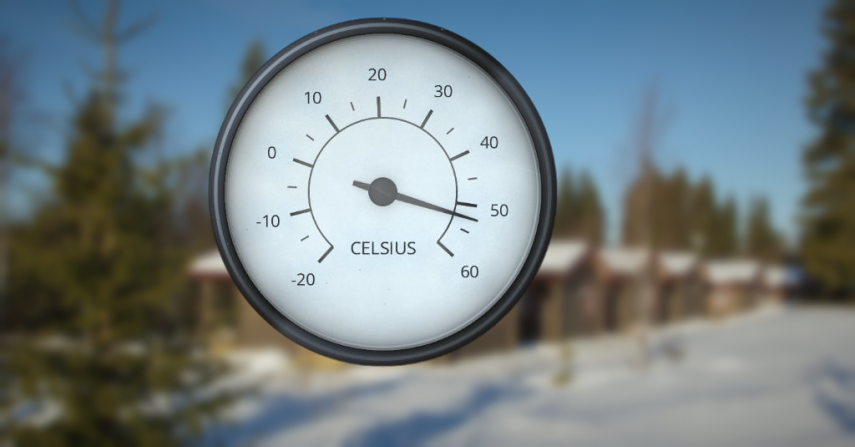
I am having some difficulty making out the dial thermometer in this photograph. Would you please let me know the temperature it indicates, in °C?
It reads 52.5 °C
